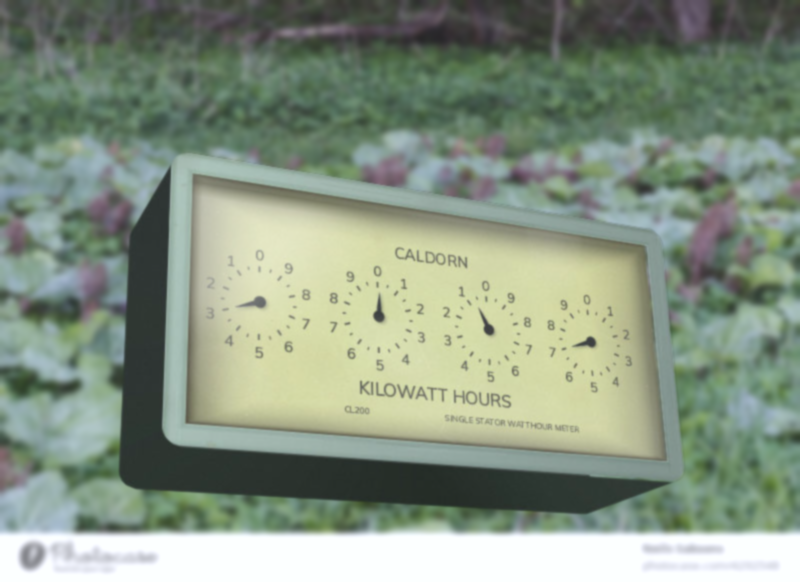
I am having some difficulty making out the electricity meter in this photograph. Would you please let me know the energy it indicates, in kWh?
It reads 3007 kWh
